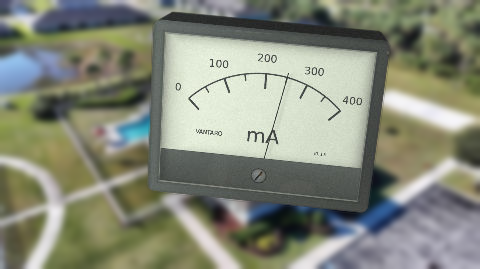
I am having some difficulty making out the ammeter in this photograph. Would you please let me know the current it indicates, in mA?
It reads 250 mA
